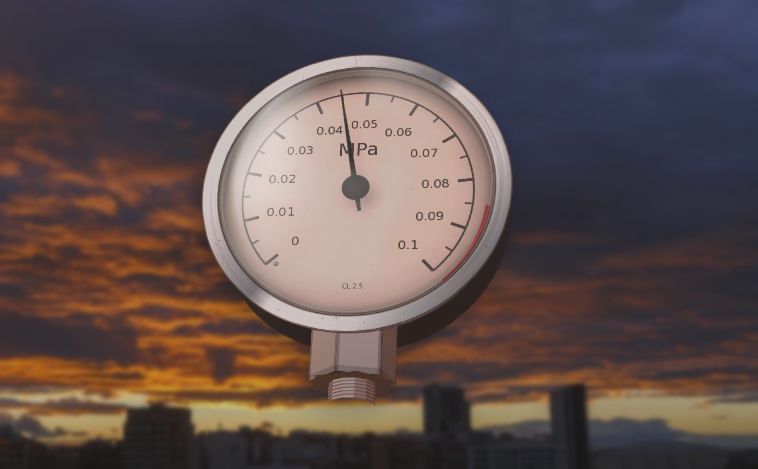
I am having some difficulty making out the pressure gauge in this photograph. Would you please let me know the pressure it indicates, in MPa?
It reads 0.045 MPa
